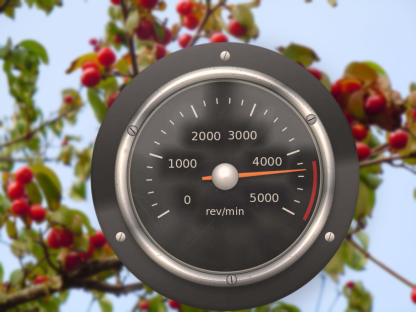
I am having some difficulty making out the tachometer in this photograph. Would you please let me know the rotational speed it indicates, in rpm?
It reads 4300 rpm
